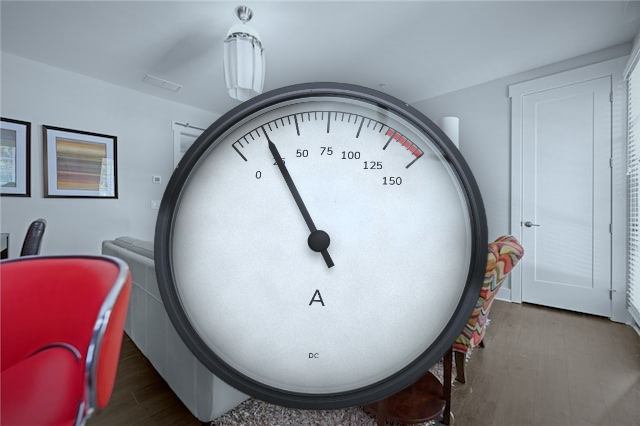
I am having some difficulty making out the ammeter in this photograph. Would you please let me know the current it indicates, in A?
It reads 25 A
